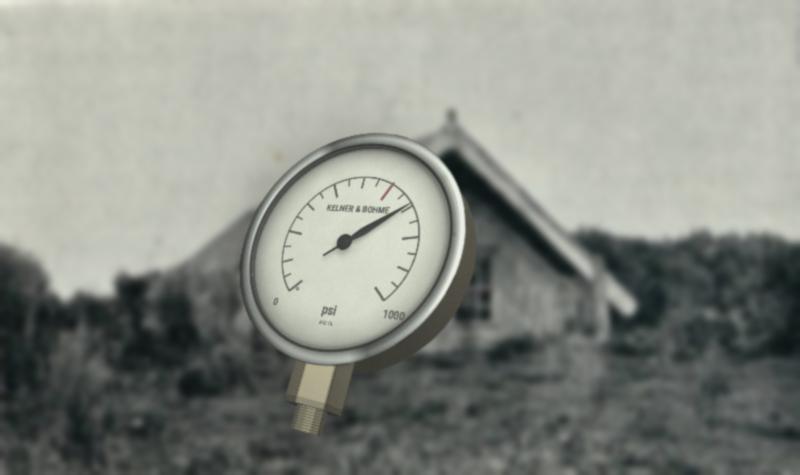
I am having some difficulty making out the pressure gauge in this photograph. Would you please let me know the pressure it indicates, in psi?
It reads 700 psi
